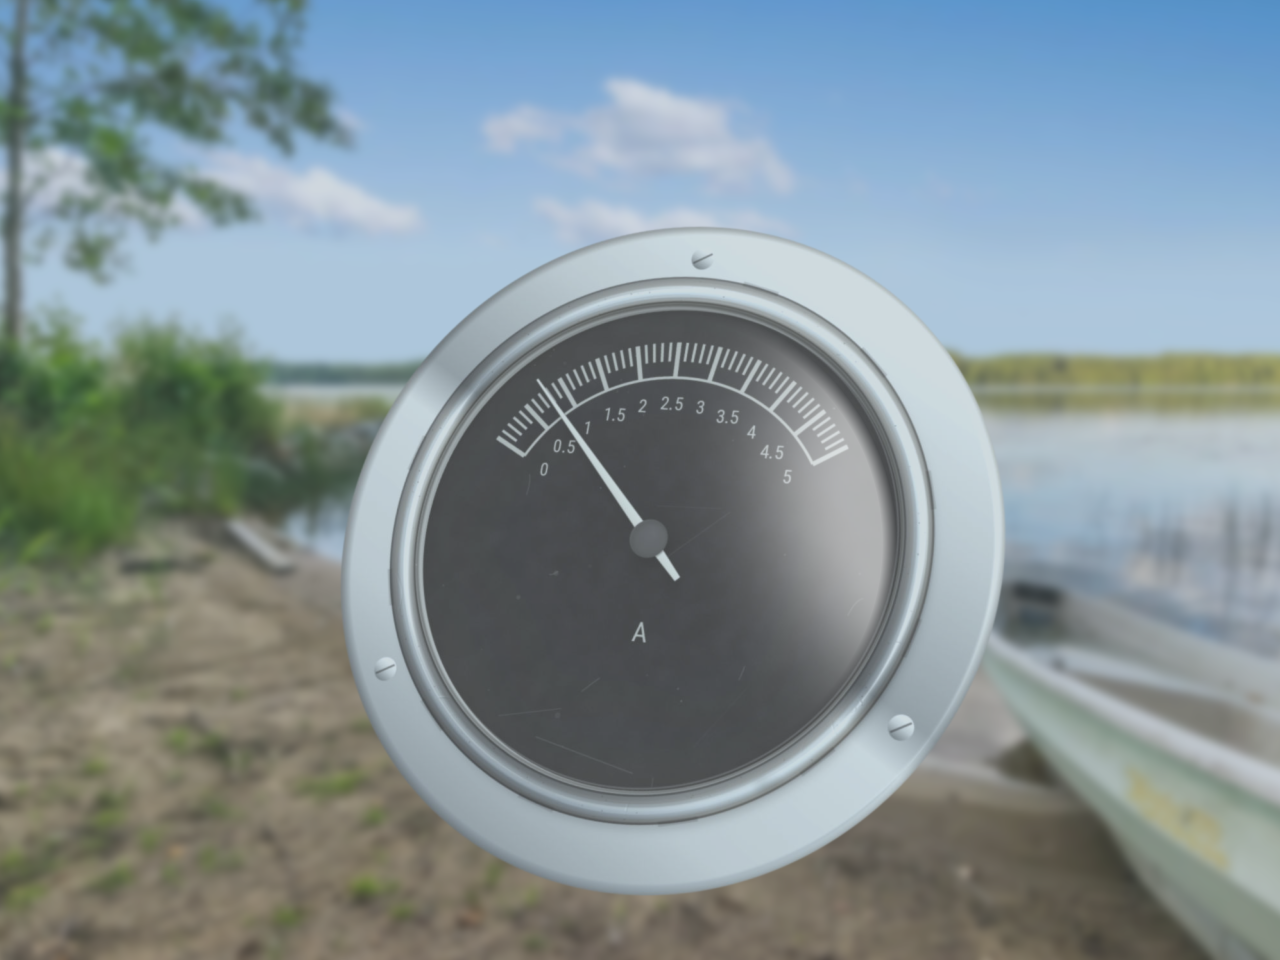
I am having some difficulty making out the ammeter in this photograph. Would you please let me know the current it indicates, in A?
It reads 0.8 A
